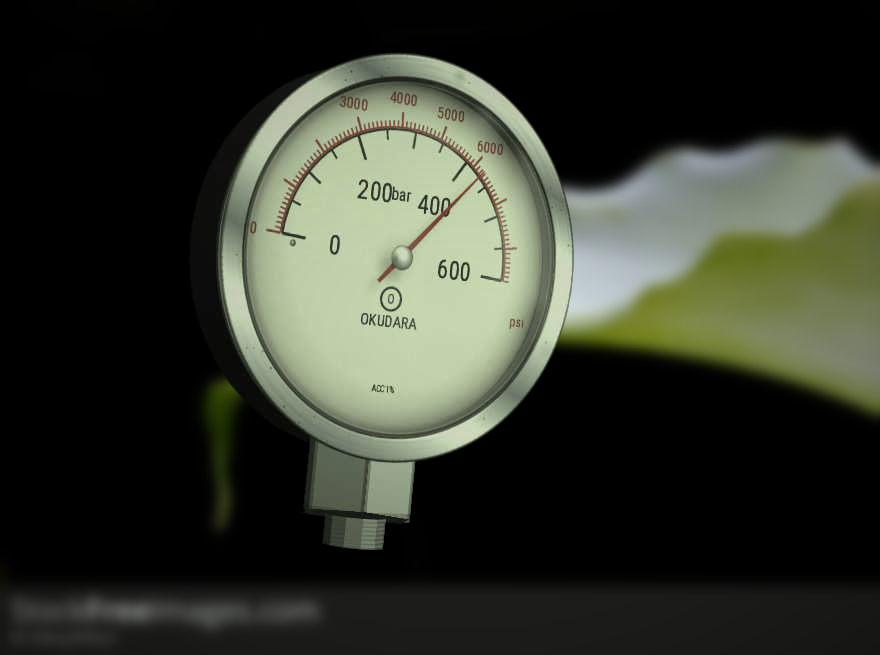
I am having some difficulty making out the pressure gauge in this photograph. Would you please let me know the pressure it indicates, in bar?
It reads 425 bar
